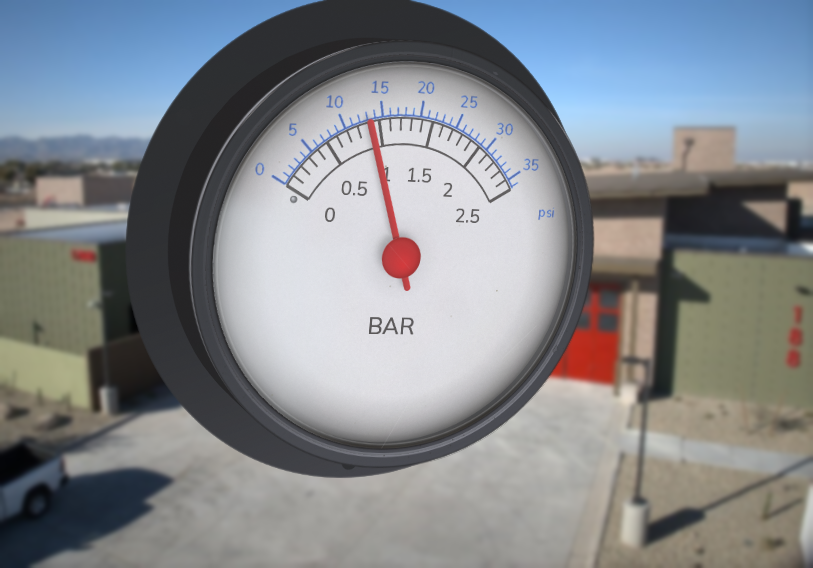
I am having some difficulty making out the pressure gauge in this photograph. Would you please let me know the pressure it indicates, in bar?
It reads 0.9 bar
